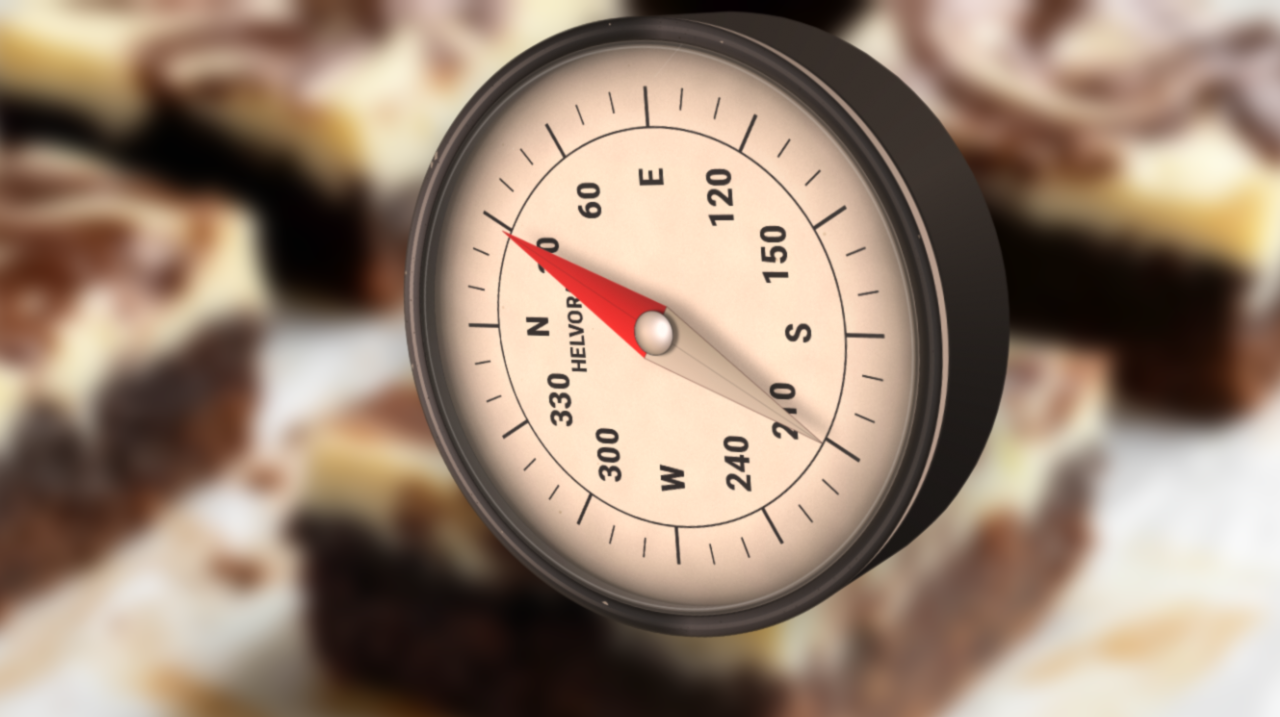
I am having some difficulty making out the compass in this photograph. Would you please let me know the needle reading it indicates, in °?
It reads 30 °
